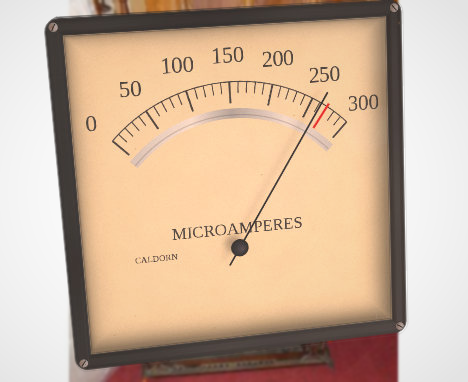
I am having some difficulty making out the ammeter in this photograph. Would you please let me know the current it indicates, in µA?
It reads 260 µA
